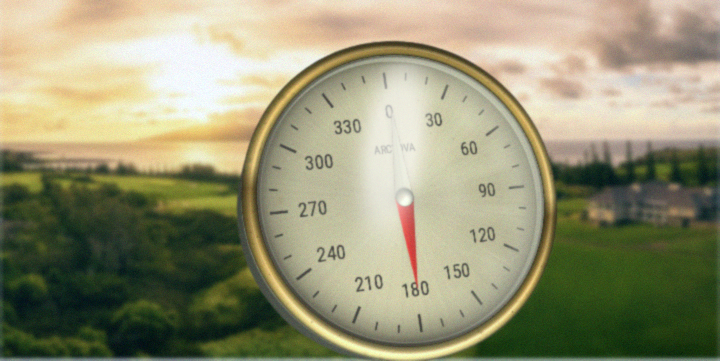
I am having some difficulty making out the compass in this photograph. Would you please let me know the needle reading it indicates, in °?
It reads 180 °
